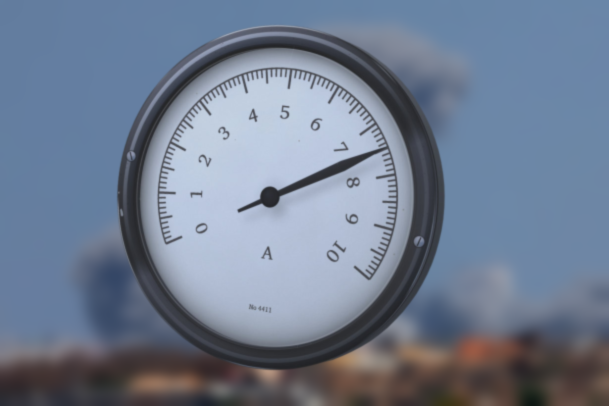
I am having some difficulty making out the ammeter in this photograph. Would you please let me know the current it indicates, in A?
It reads 7.5 A
